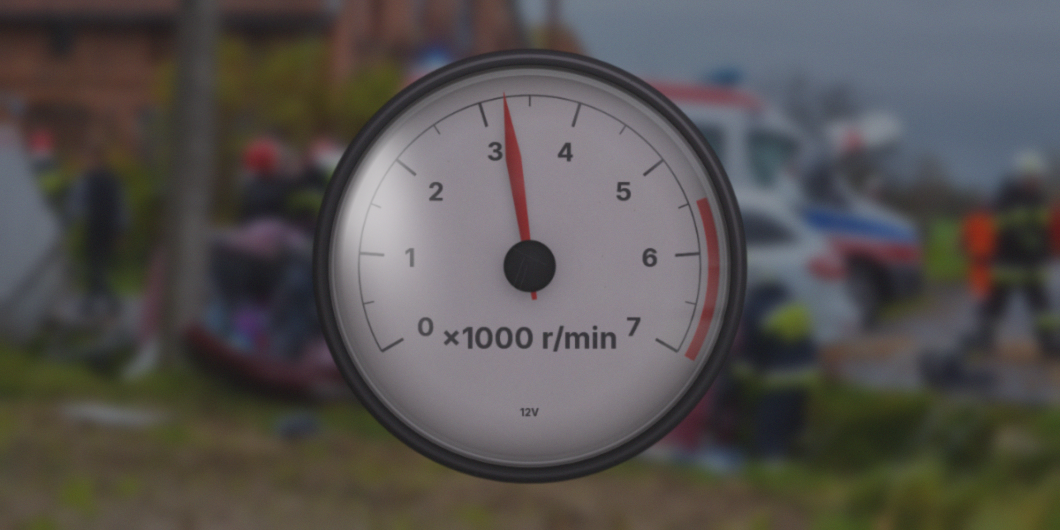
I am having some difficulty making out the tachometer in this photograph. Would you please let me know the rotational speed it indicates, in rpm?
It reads 3250 rpm
